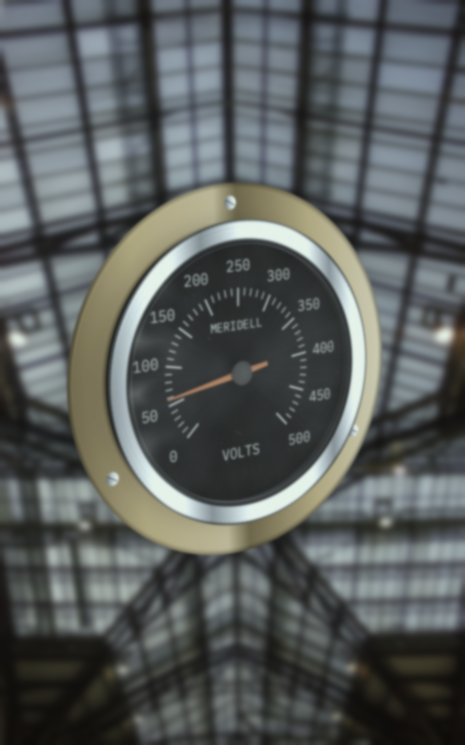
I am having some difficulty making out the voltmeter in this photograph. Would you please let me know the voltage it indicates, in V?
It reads 60 V
